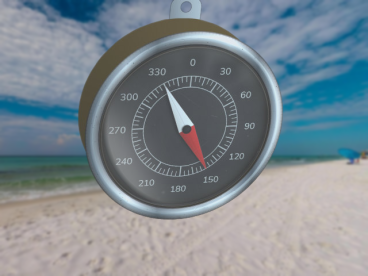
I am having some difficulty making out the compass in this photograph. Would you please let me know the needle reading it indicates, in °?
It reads 150 °
